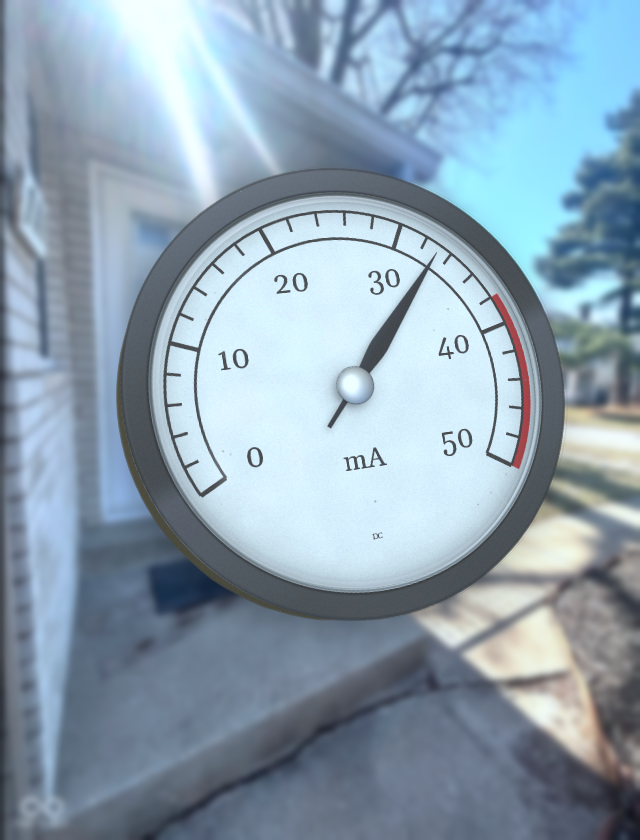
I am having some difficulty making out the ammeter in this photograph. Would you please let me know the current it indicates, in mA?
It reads 33 mA
